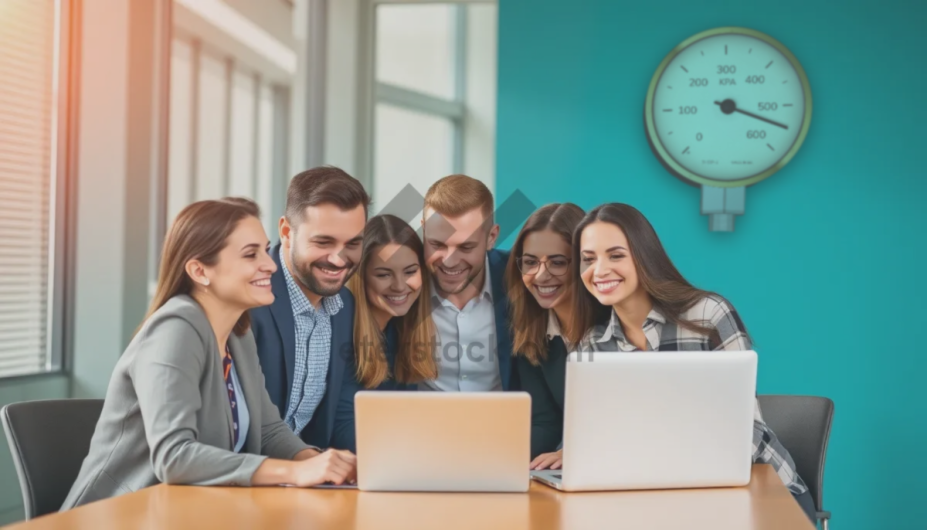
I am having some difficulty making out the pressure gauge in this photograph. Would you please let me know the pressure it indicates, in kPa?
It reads 550 kPa
